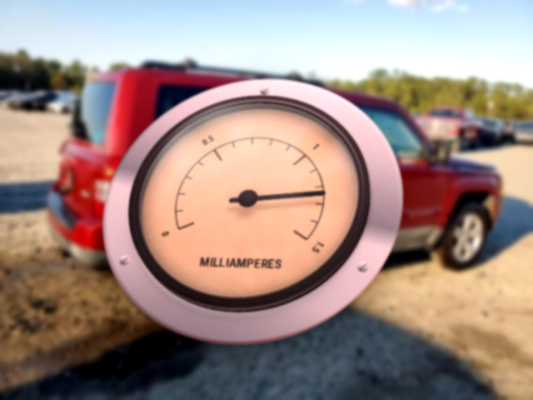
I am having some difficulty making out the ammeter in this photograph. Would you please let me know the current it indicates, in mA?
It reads 1.25 mA
